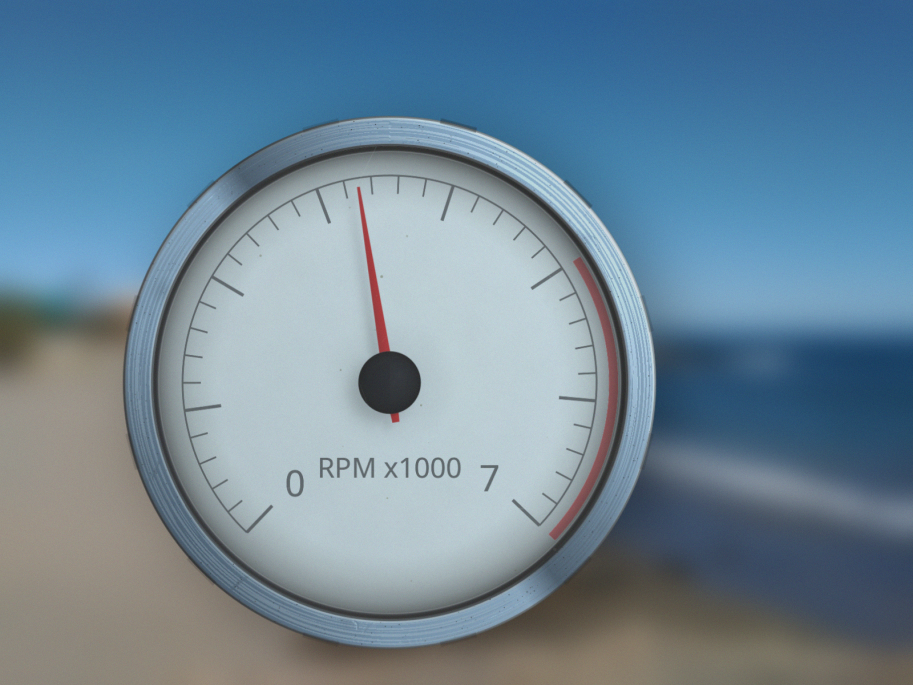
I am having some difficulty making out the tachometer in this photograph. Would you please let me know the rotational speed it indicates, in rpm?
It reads 3300 rpm
